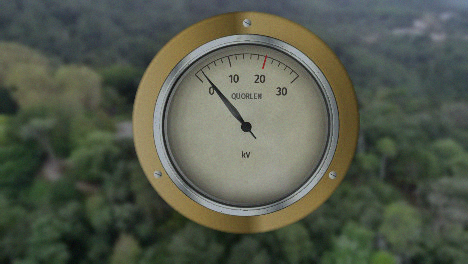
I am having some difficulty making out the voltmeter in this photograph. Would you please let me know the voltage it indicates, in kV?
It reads 2 kV
